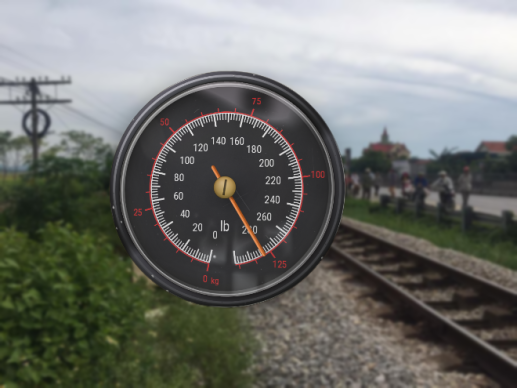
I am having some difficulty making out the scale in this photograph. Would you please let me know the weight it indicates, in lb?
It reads 280 lb
